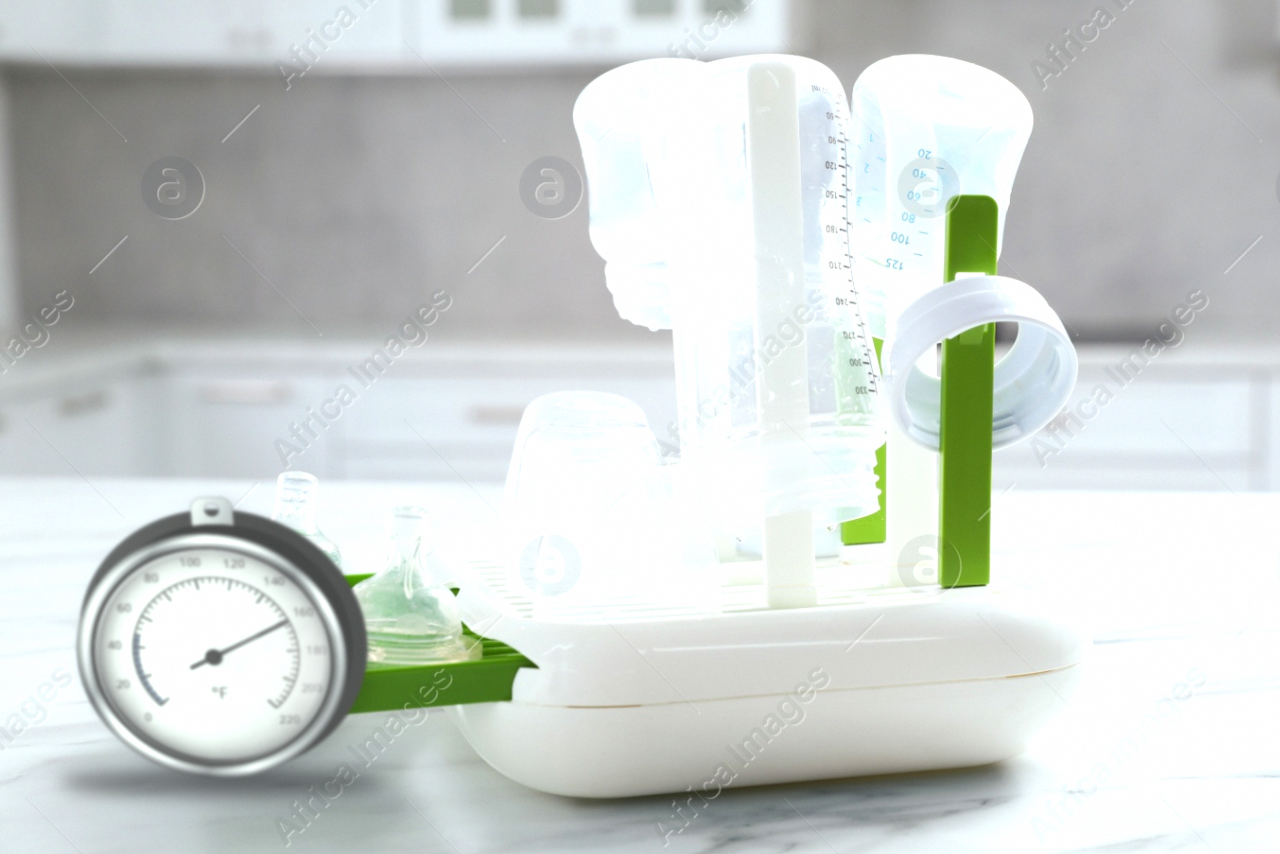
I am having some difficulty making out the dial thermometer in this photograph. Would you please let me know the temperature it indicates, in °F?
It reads 160 °F
